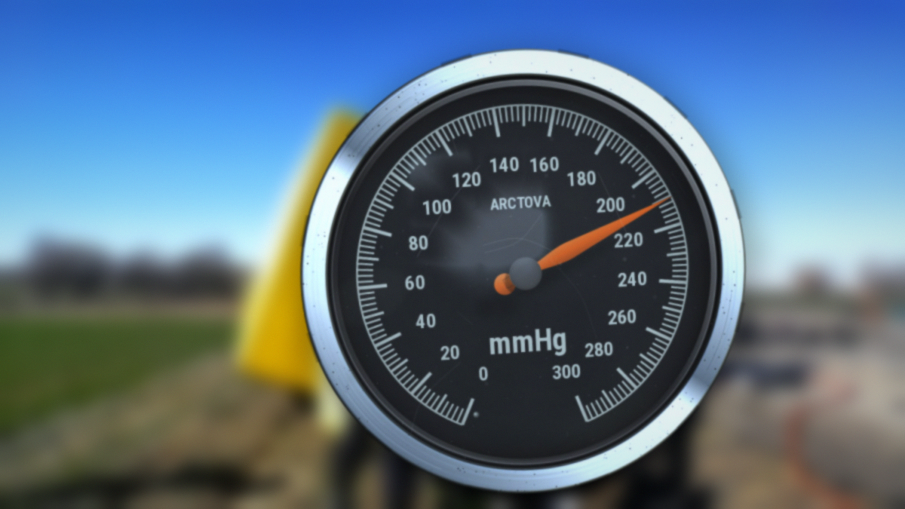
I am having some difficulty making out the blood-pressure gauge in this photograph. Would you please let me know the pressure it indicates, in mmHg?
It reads 210 mmHg
